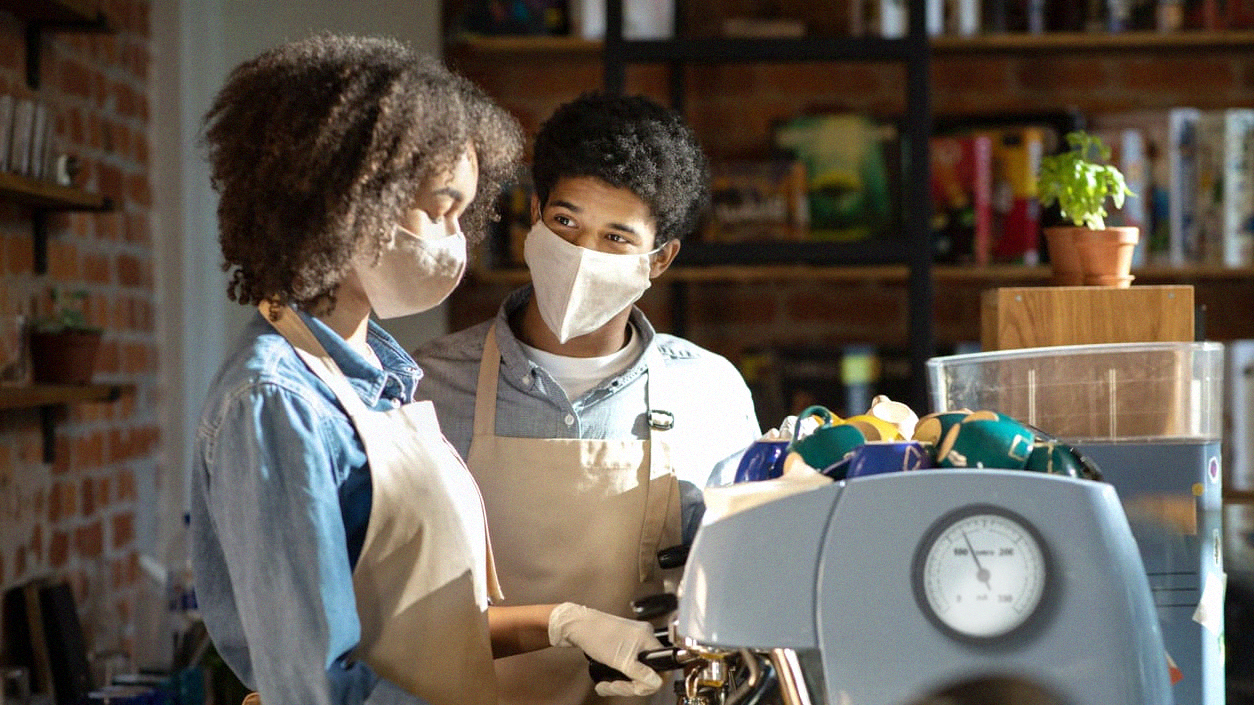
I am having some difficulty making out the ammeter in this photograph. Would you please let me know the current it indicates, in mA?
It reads 120 mA
